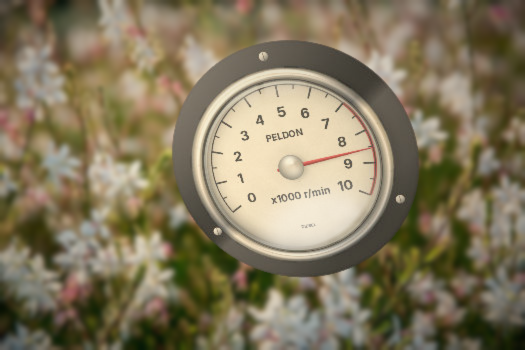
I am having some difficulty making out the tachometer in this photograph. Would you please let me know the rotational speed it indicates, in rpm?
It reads 8500 rpm
